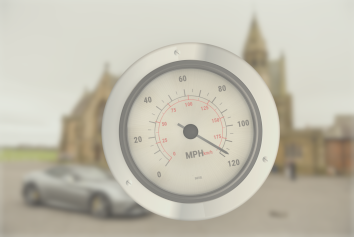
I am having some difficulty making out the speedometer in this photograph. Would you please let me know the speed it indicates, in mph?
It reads 117.5 mph
